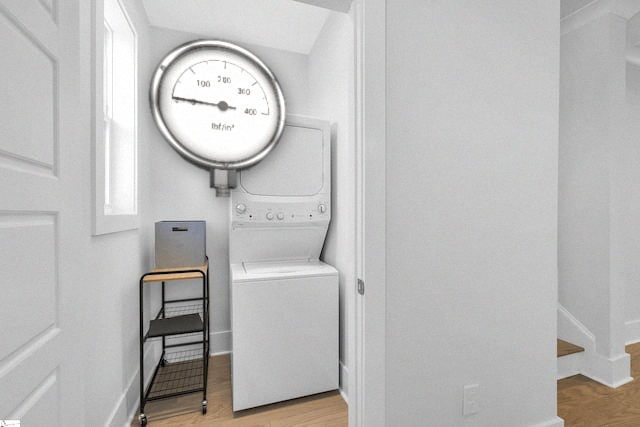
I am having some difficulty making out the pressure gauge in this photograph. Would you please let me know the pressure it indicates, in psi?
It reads 0 psi
